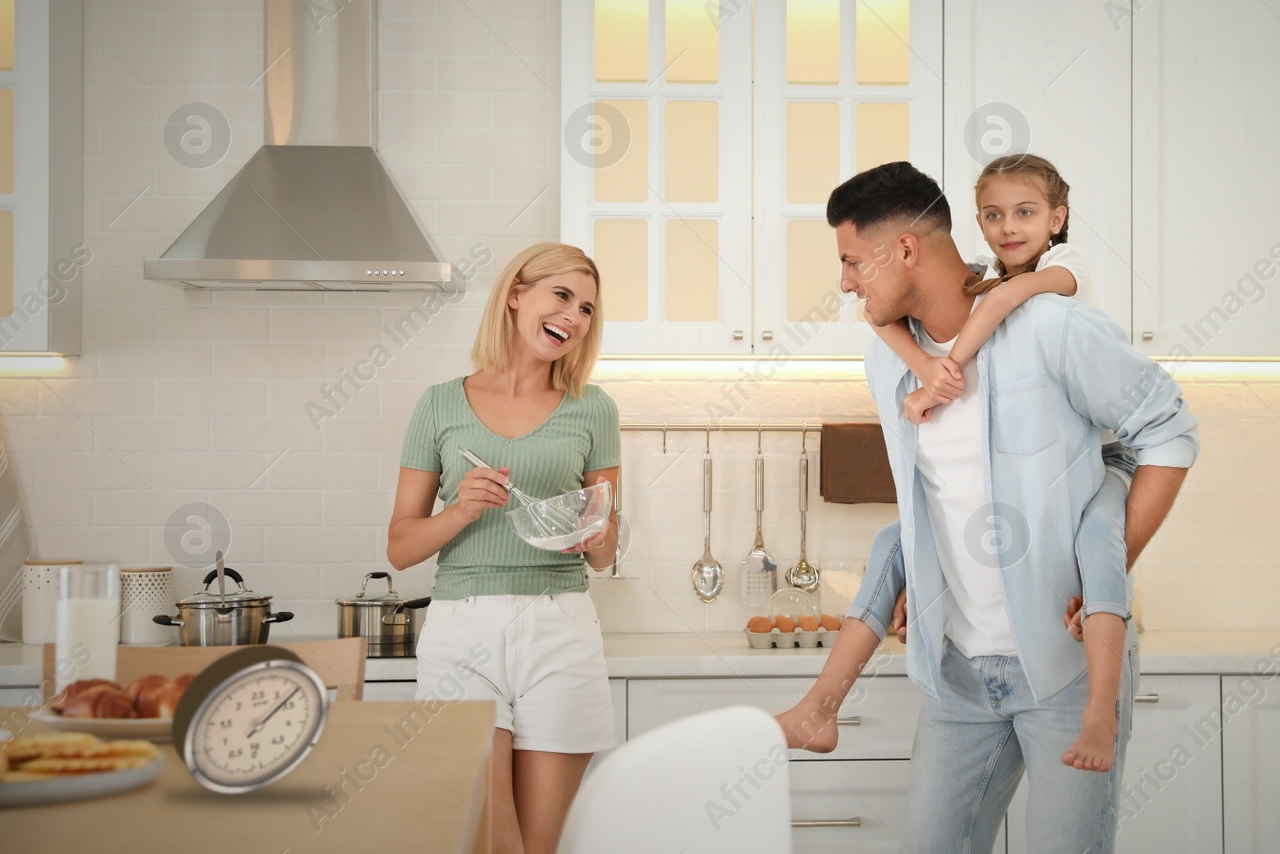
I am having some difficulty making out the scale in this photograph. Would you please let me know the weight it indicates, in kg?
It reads 3.25 kg
